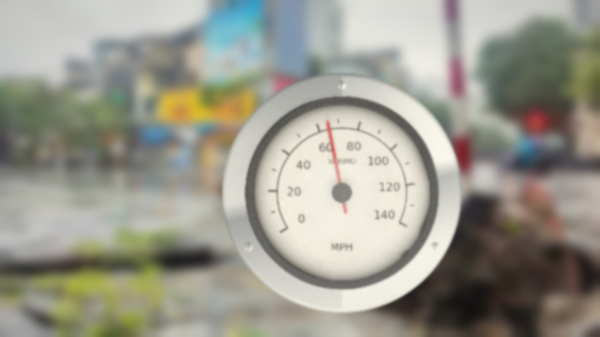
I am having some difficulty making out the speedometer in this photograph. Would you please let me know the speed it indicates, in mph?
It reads 65 mph
